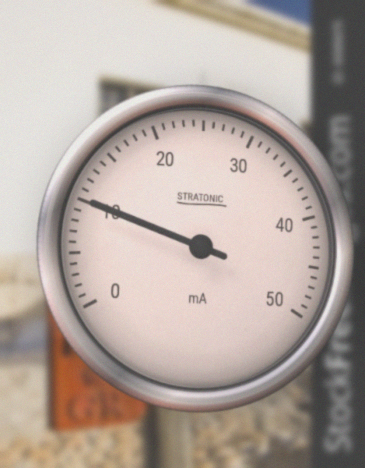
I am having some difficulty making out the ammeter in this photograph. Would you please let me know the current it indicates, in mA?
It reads 10 mA
